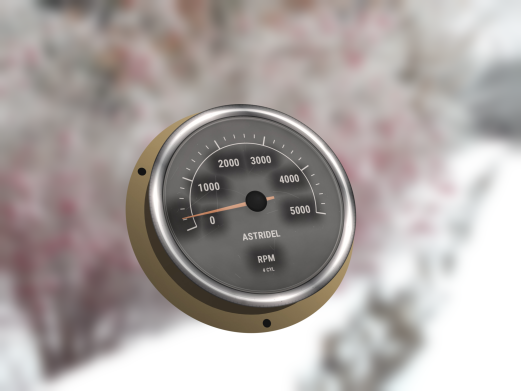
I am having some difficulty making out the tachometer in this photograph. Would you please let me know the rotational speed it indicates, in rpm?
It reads 200 rpm
